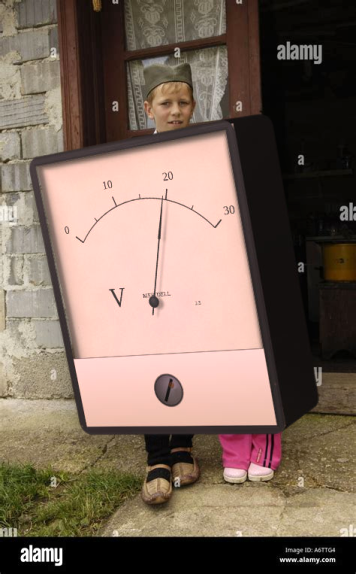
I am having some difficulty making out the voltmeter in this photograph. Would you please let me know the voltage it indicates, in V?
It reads 20 V
